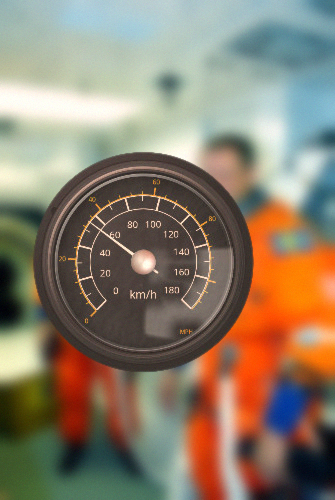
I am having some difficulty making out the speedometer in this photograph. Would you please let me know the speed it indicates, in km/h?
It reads 55 km/h
